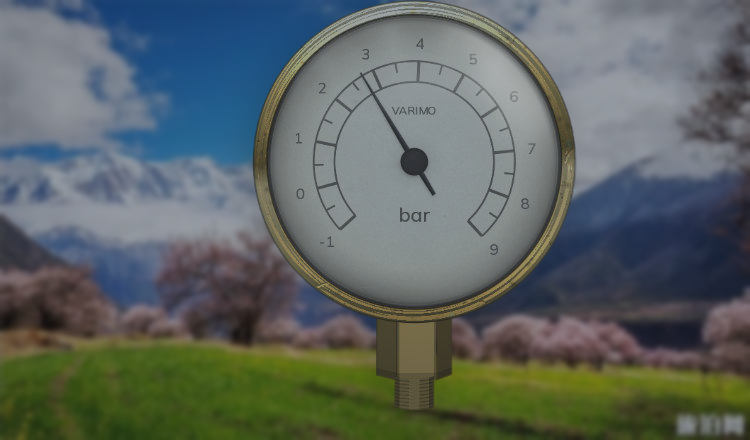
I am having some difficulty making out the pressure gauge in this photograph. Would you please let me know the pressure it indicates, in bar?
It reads 2.75 bar
